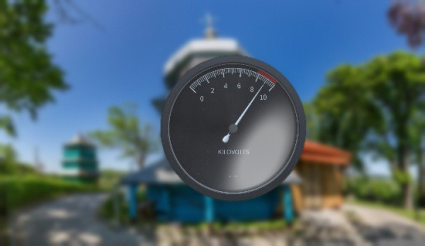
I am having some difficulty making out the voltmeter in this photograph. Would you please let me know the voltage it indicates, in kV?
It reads 9 kV
